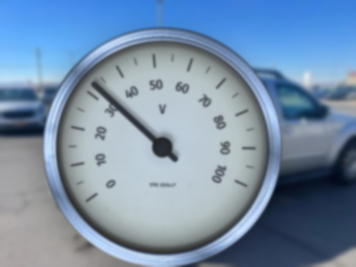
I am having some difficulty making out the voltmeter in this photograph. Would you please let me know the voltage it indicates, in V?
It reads 32.5 V
